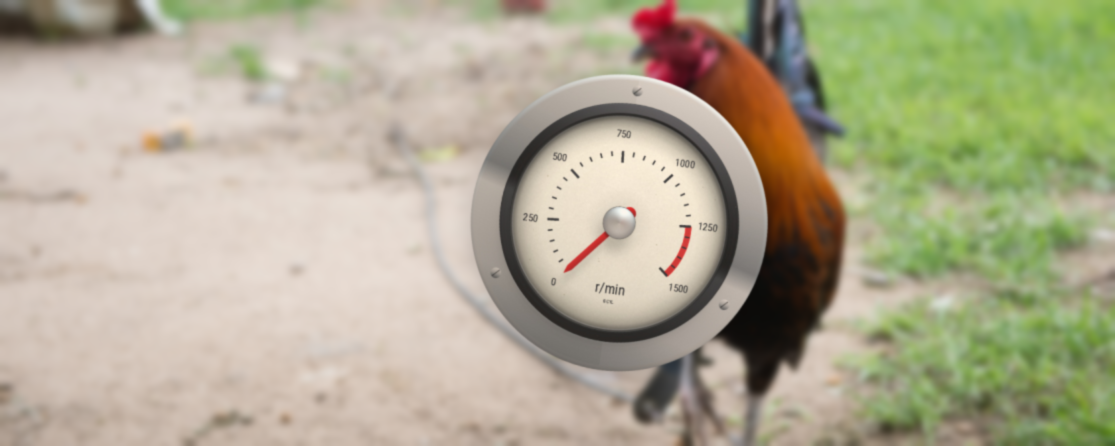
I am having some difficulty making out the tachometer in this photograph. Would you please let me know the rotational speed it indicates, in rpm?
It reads 0 rpm
